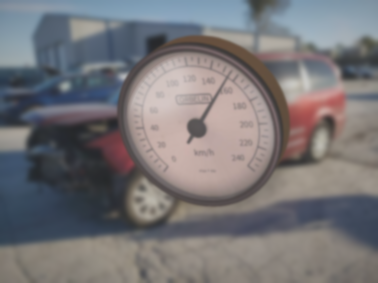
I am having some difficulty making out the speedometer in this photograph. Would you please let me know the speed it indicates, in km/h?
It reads 155 km/h
